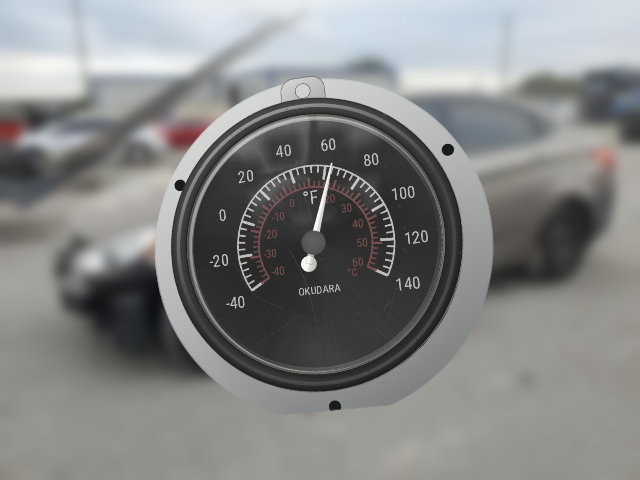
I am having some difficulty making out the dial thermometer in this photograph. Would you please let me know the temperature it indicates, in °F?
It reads 64 °F
